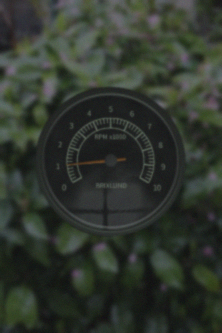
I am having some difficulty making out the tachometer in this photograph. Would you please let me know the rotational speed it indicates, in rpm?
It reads 1000 rpm
